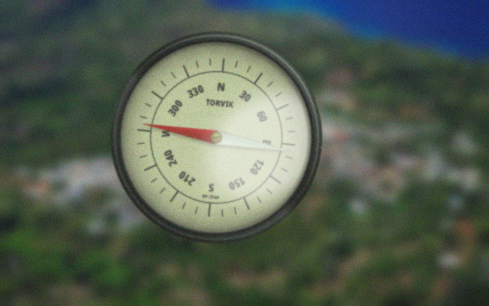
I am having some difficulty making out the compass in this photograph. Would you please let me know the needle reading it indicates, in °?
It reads 275 °
